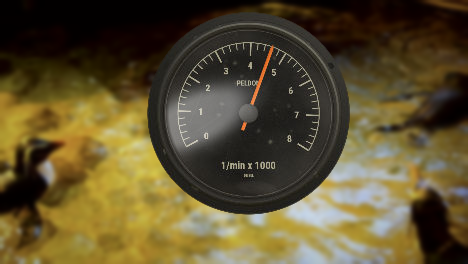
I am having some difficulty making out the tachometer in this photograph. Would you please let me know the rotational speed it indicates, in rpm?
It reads 4600 rpm
